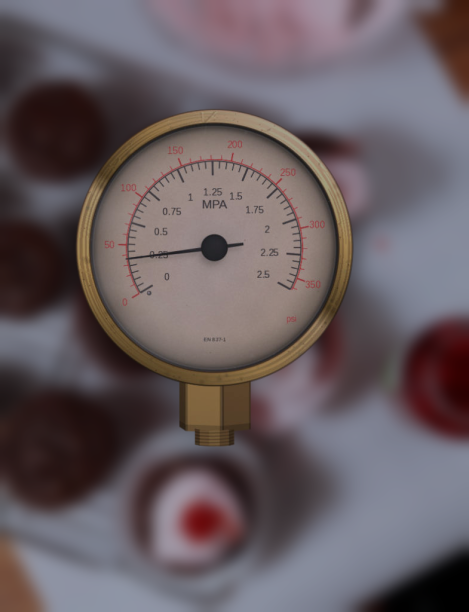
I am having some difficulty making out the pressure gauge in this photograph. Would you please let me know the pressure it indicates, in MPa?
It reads 0.25 MPa
